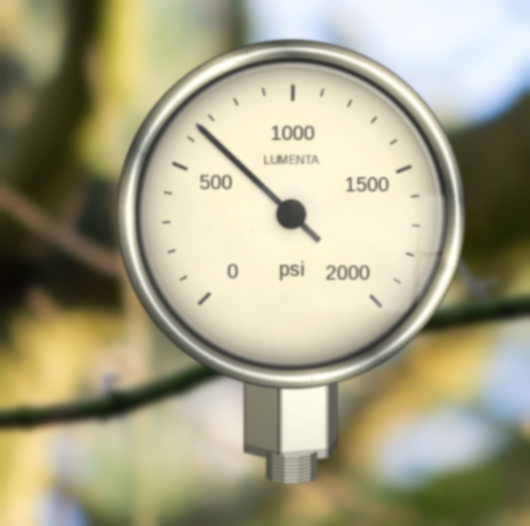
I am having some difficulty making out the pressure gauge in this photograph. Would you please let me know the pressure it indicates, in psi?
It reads 650 psi
